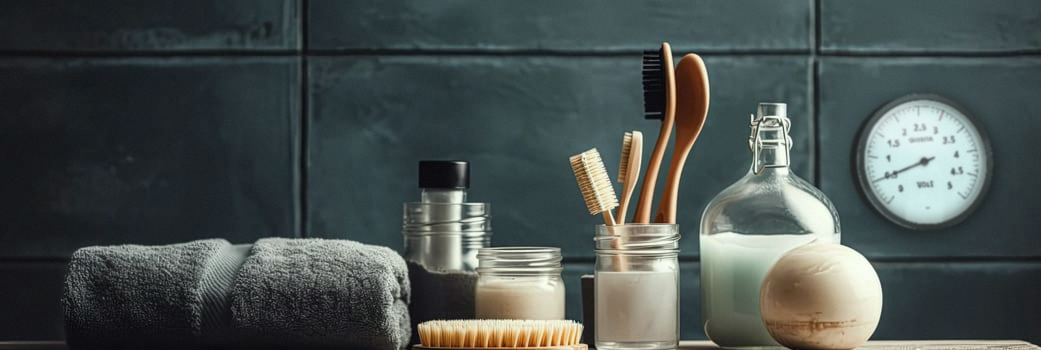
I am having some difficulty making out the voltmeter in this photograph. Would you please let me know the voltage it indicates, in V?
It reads 0.5 V
